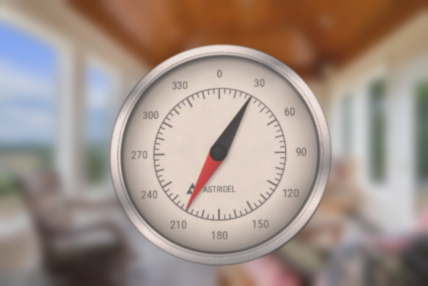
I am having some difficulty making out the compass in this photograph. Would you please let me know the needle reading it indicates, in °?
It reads 210 °
